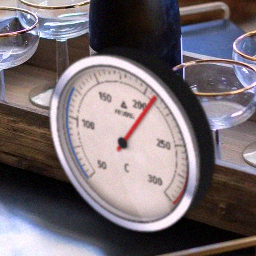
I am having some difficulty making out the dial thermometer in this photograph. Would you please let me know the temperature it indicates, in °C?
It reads 210 °C
